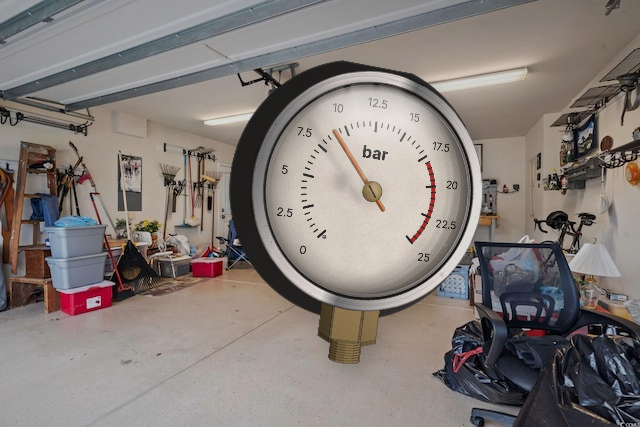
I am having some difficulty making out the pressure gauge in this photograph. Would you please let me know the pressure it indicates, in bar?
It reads 9 bar
